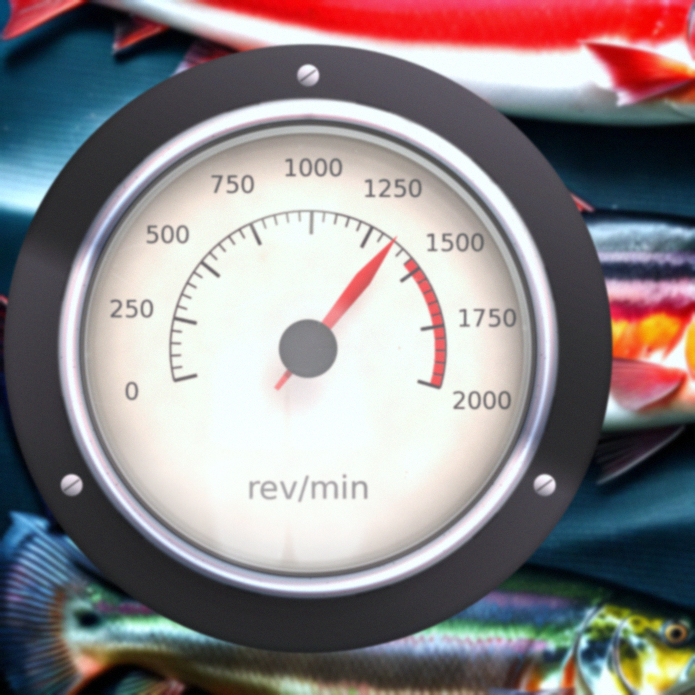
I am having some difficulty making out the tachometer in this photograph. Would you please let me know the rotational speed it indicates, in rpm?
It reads 1350 rpm
